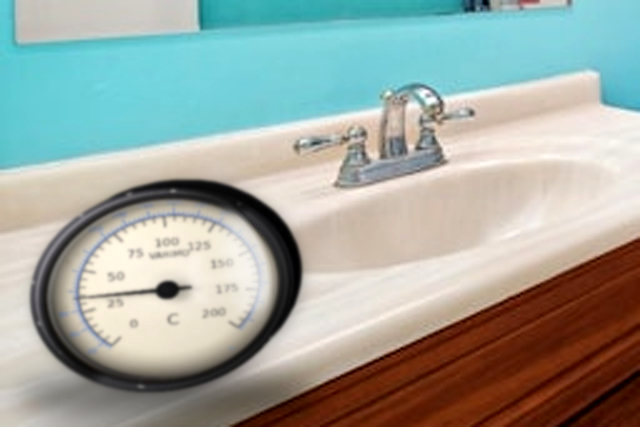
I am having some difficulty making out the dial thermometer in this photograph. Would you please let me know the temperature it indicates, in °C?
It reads 35 °C
